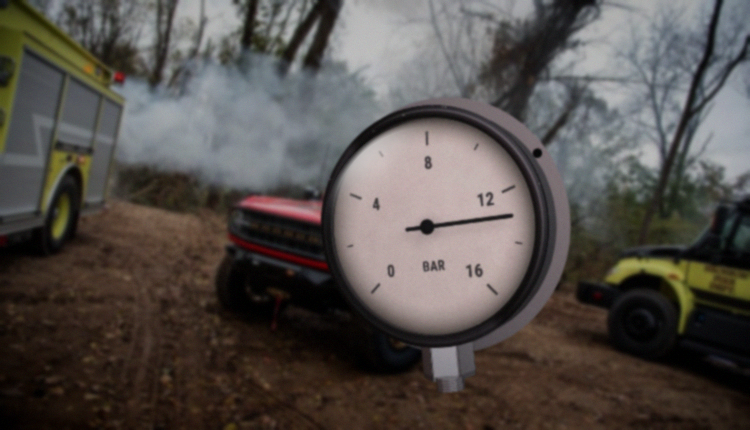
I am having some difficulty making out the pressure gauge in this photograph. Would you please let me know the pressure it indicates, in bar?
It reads 13 bar
